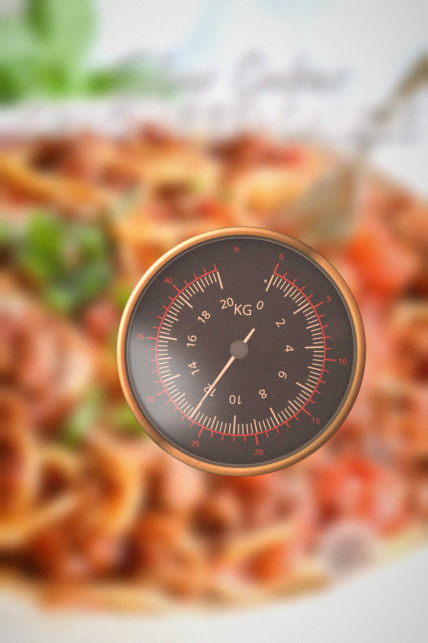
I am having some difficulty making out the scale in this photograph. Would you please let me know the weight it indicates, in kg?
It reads 12 kg
